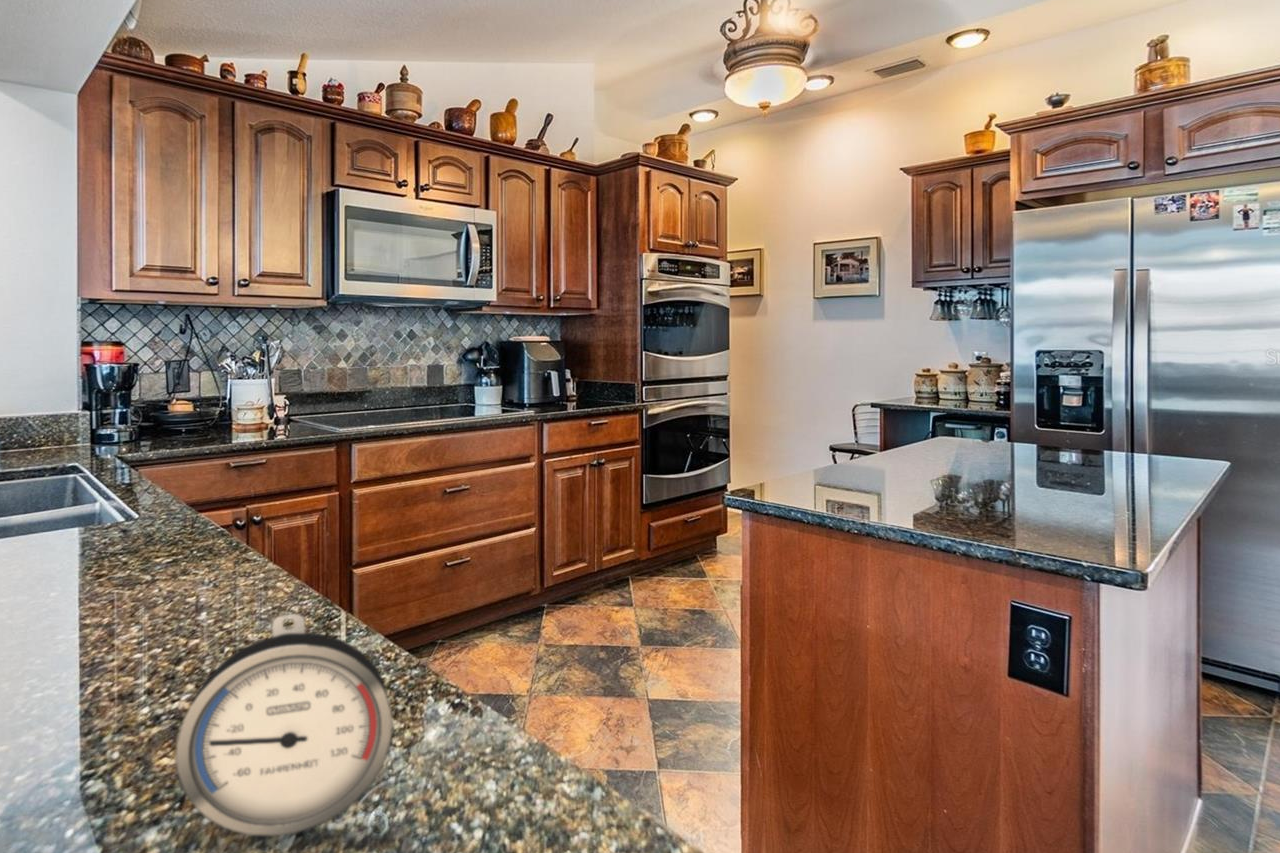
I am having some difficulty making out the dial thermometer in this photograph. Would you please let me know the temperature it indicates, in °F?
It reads -30 °F
